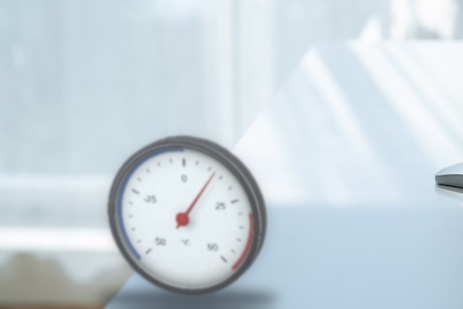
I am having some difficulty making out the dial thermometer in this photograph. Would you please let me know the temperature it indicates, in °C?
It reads 12.5 °C
